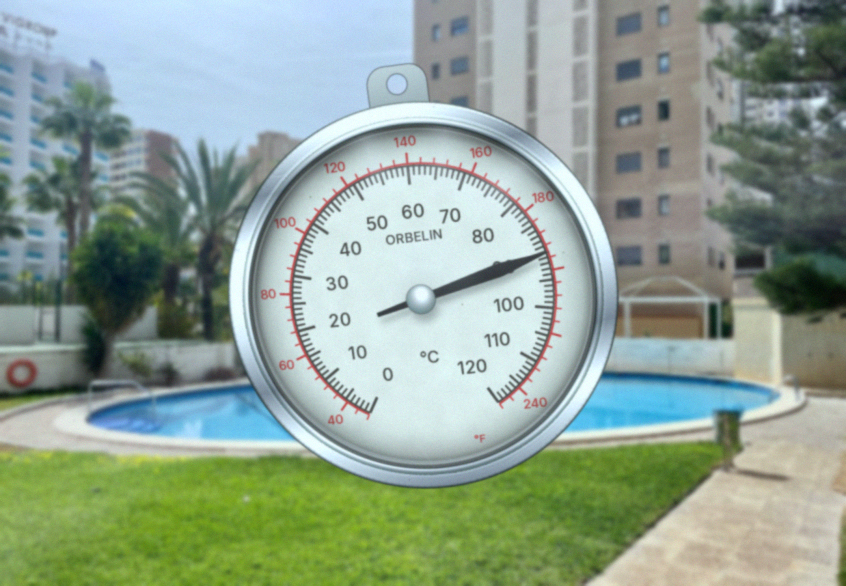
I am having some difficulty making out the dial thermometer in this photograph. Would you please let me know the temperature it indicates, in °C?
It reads 90 °C
